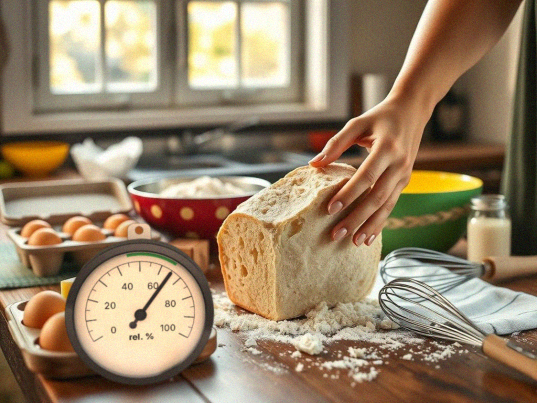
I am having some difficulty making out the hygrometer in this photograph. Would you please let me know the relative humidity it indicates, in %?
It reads 65 %
